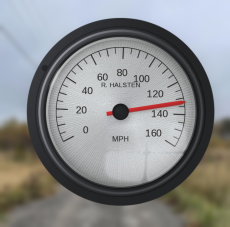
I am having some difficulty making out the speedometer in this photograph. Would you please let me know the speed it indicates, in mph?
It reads 132.5 mph
